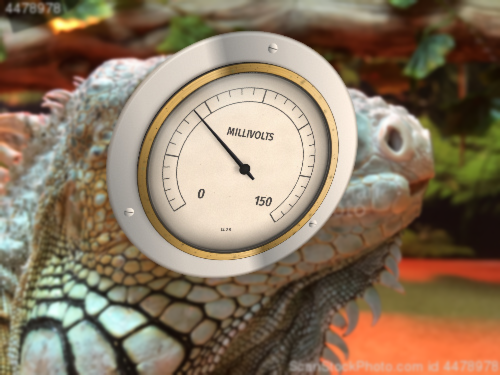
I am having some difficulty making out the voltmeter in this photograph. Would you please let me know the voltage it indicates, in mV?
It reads 45 mV
